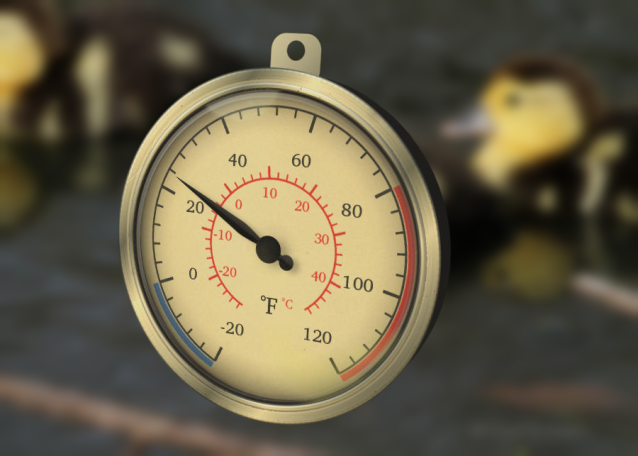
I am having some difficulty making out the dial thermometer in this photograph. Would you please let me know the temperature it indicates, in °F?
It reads 24 °F
